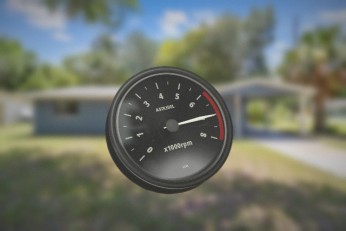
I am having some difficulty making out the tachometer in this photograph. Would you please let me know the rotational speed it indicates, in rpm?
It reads 7000 rpm
